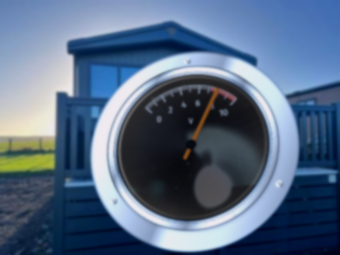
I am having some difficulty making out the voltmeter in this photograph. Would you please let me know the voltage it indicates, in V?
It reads 8 V
